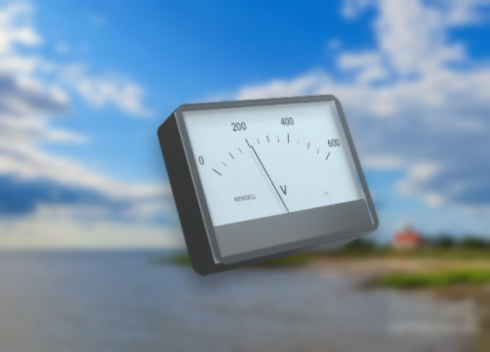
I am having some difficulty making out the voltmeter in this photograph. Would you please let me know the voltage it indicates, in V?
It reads 200 V
